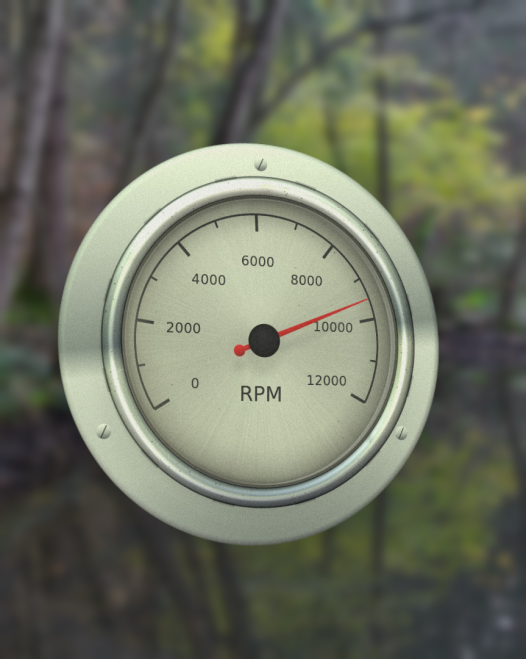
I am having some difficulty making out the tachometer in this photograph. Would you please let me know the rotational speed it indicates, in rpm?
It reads 9500 rpm
